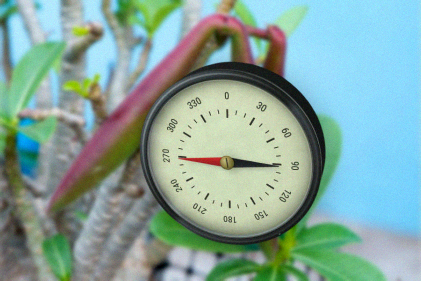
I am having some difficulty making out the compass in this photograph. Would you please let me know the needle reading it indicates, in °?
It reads 270 °
